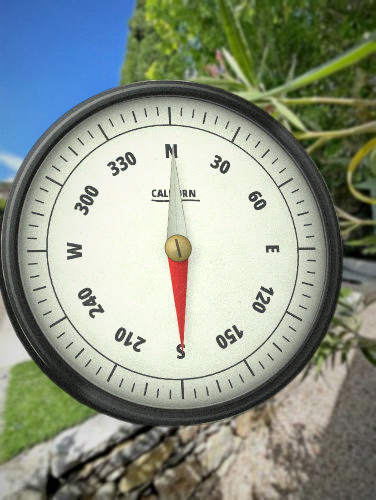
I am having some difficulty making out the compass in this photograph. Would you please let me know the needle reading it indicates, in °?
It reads 180 °
